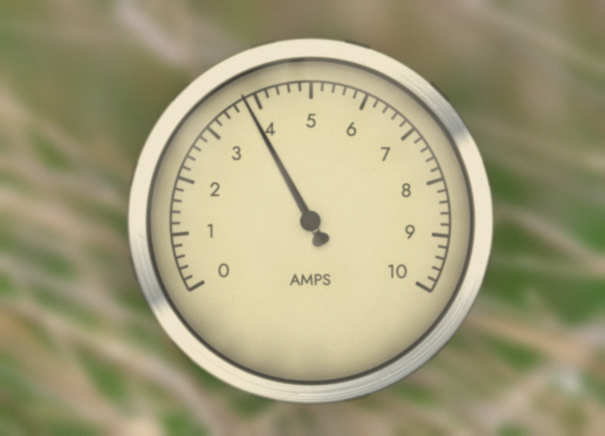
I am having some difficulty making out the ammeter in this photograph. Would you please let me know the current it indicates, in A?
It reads 3.8 A
